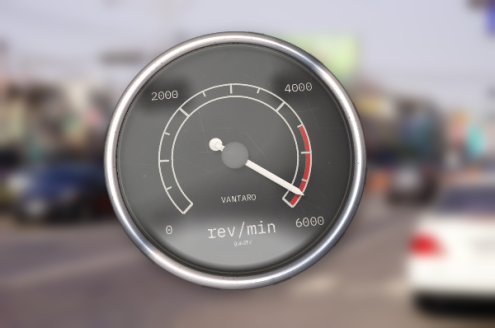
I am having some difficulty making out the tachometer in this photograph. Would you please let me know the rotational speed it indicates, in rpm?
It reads 5750 rpm
